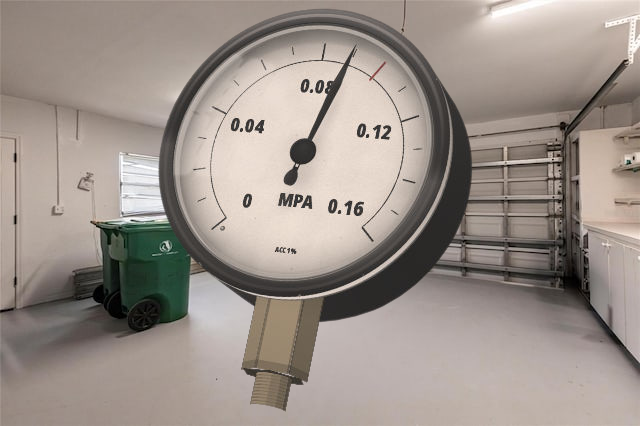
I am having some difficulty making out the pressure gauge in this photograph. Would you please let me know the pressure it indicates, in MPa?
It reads 0.09 MPa
